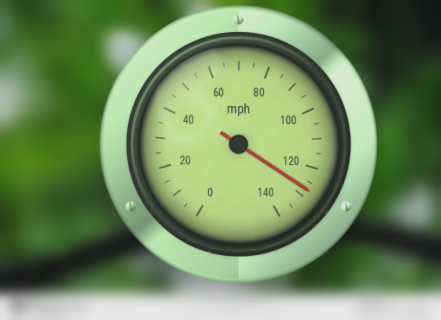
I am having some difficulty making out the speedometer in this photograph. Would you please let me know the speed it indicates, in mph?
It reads 127.5 mph
